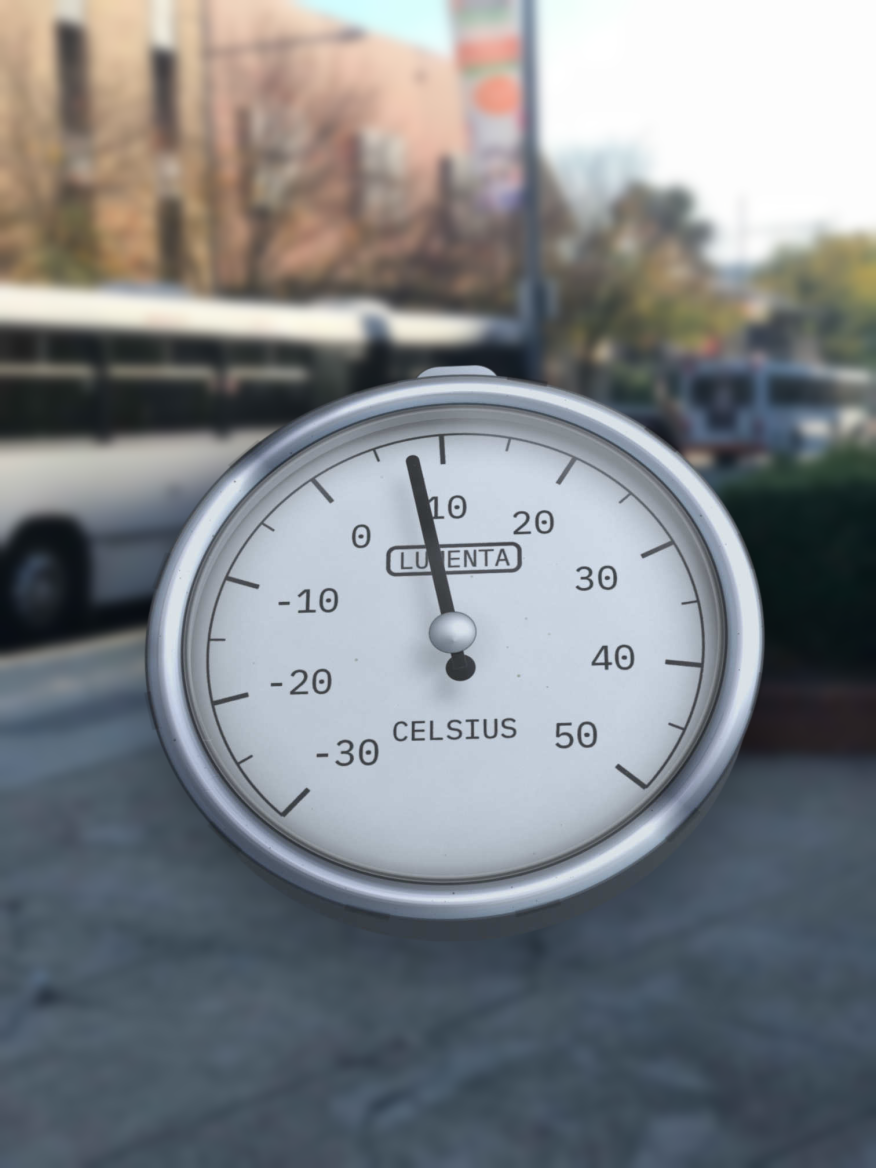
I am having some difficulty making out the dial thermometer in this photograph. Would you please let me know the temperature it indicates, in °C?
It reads 7.5 °C
